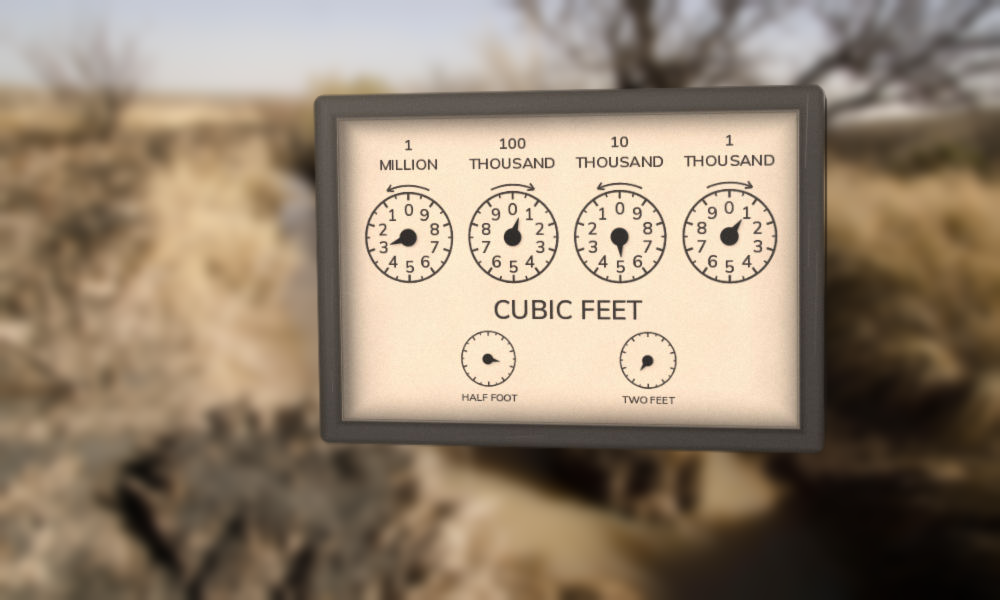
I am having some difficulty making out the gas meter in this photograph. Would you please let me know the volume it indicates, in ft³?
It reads 305100 ft³
